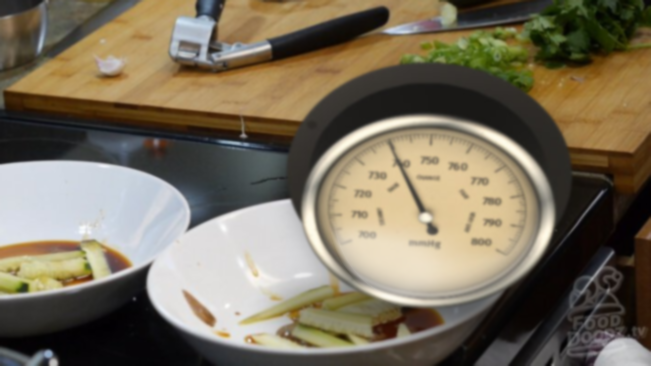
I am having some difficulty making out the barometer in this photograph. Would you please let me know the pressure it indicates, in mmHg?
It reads 740 mmHg
